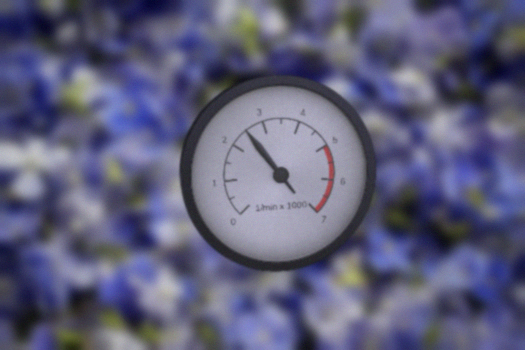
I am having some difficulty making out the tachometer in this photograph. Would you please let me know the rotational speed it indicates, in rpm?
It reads 2500 rpm
